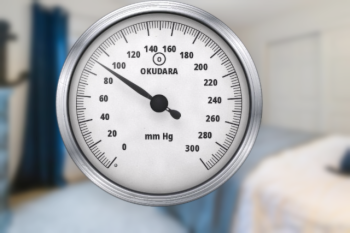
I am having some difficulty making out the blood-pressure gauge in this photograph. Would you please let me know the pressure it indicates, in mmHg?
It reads 90 mmHg
